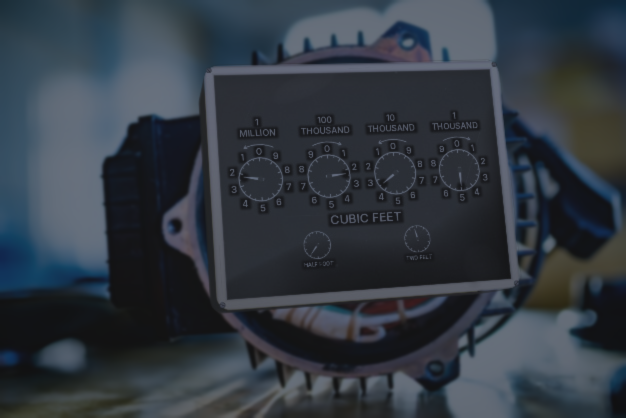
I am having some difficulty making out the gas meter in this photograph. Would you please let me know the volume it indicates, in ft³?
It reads 223500 ft³
